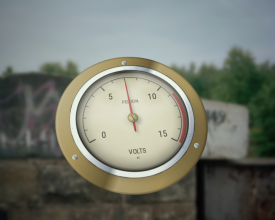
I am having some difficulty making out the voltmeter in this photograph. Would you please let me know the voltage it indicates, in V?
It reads 7 V
